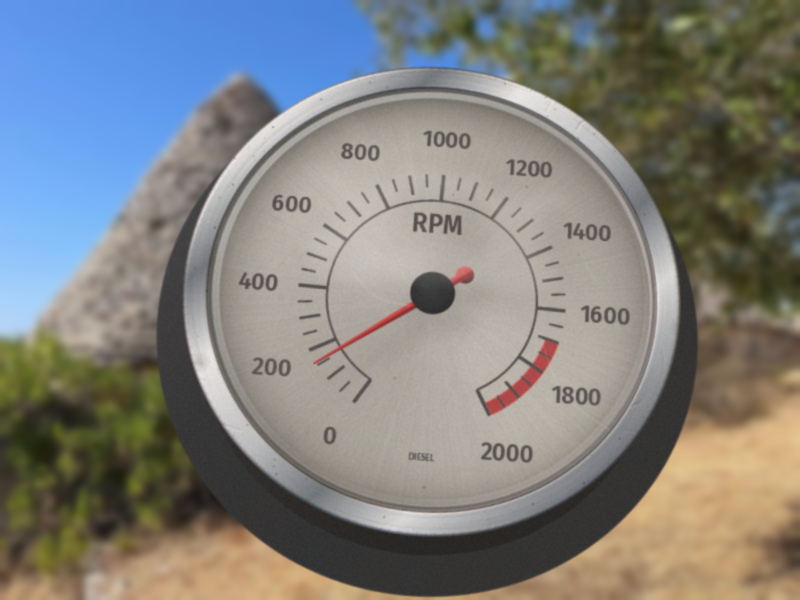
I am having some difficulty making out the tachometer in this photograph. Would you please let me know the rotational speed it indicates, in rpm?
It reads 150 rpm
